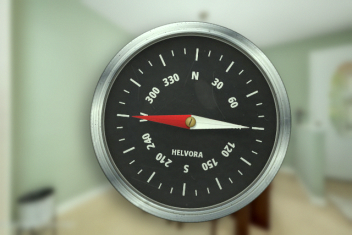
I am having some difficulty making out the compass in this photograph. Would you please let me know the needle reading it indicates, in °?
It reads 270 °
